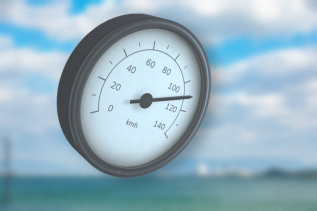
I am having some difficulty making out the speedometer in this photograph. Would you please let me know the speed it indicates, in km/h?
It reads 110 km/h
